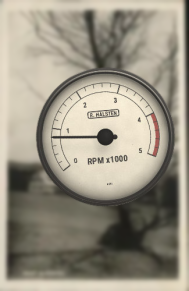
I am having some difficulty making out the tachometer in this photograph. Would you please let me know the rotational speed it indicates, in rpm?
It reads 800 rpm
